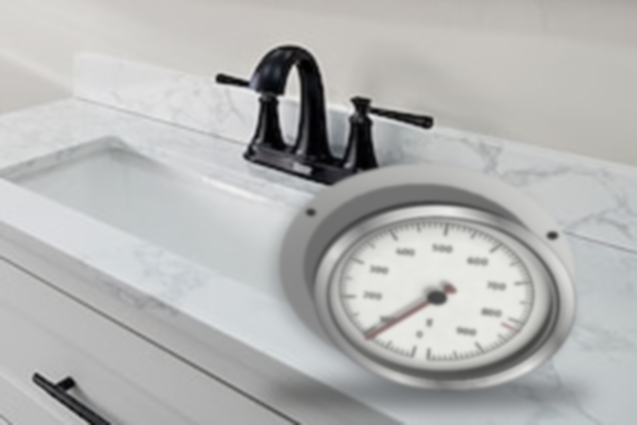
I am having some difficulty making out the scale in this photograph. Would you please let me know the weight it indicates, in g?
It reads 100 g
